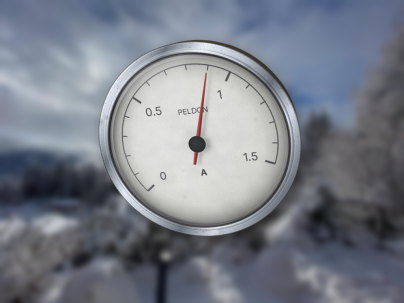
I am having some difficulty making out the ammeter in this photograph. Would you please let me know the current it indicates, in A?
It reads 0.9 A
